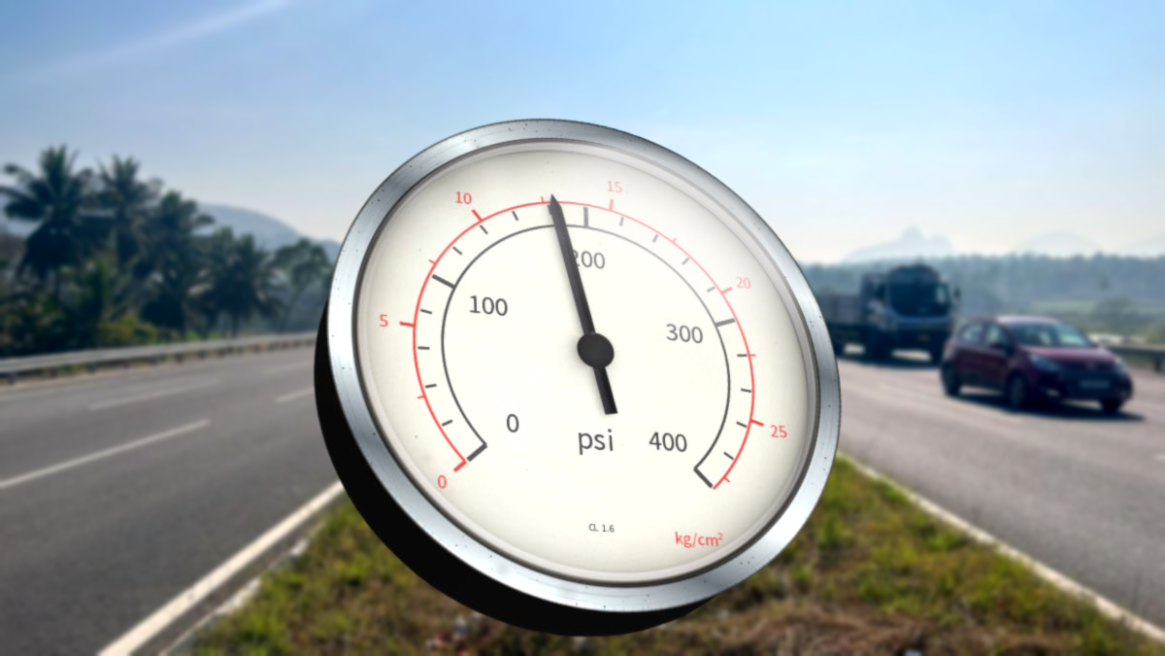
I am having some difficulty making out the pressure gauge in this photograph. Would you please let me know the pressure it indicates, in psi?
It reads 180 psi
